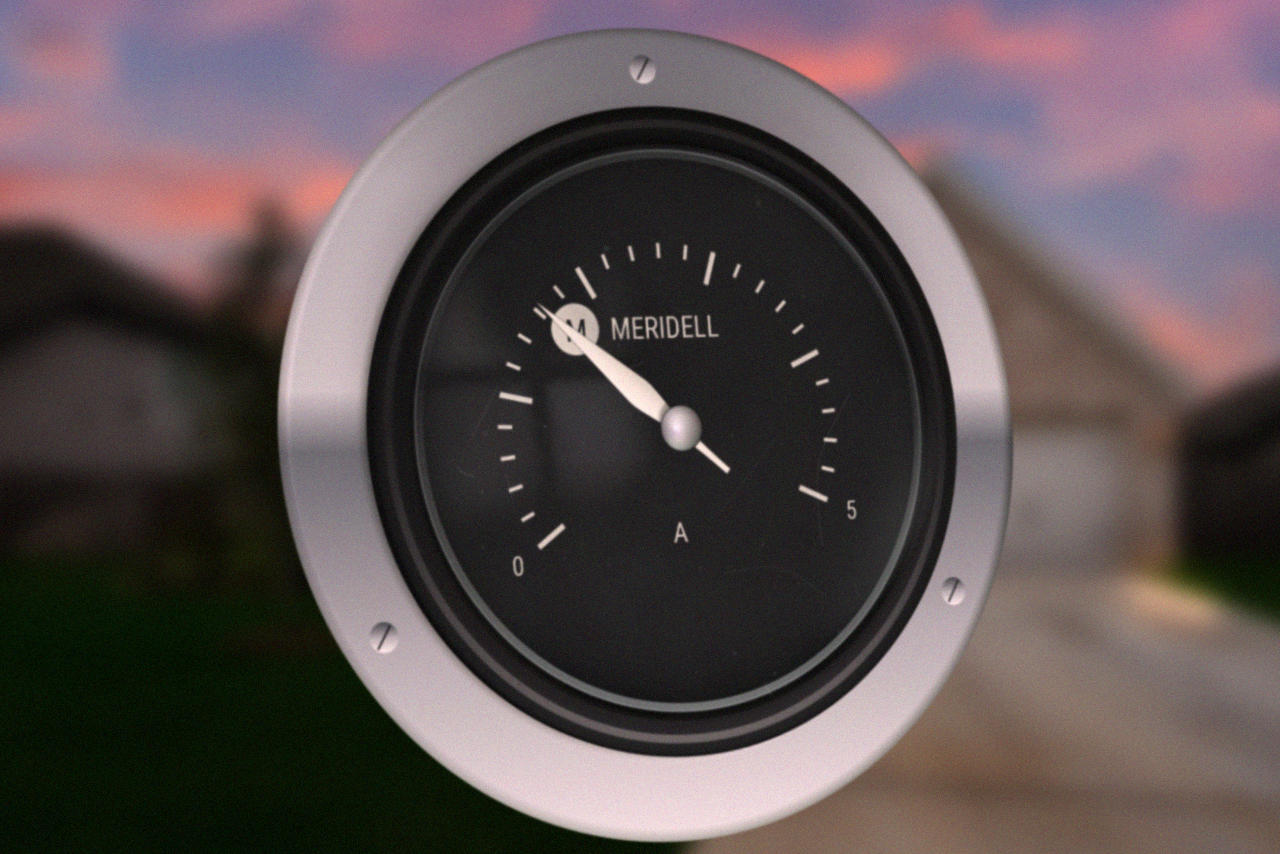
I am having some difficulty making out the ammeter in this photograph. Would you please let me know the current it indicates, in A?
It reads 1.6 A
